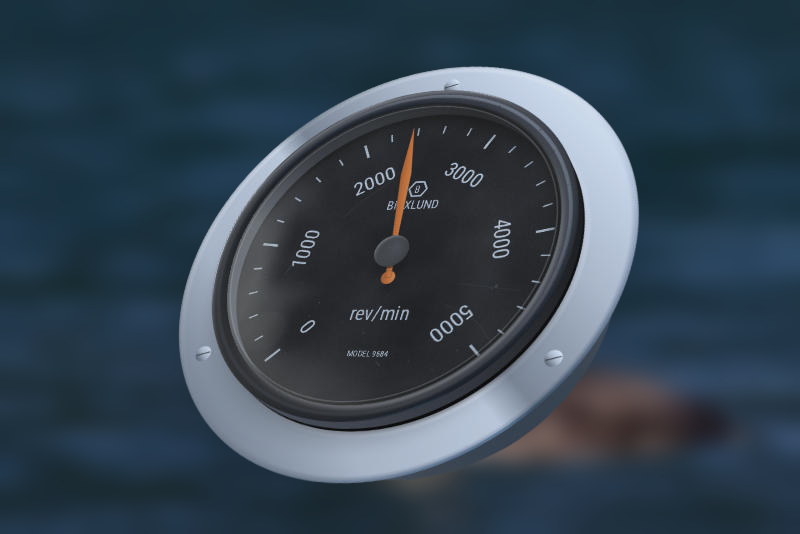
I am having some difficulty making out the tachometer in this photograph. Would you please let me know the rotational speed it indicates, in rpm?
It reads 2400 rpm
